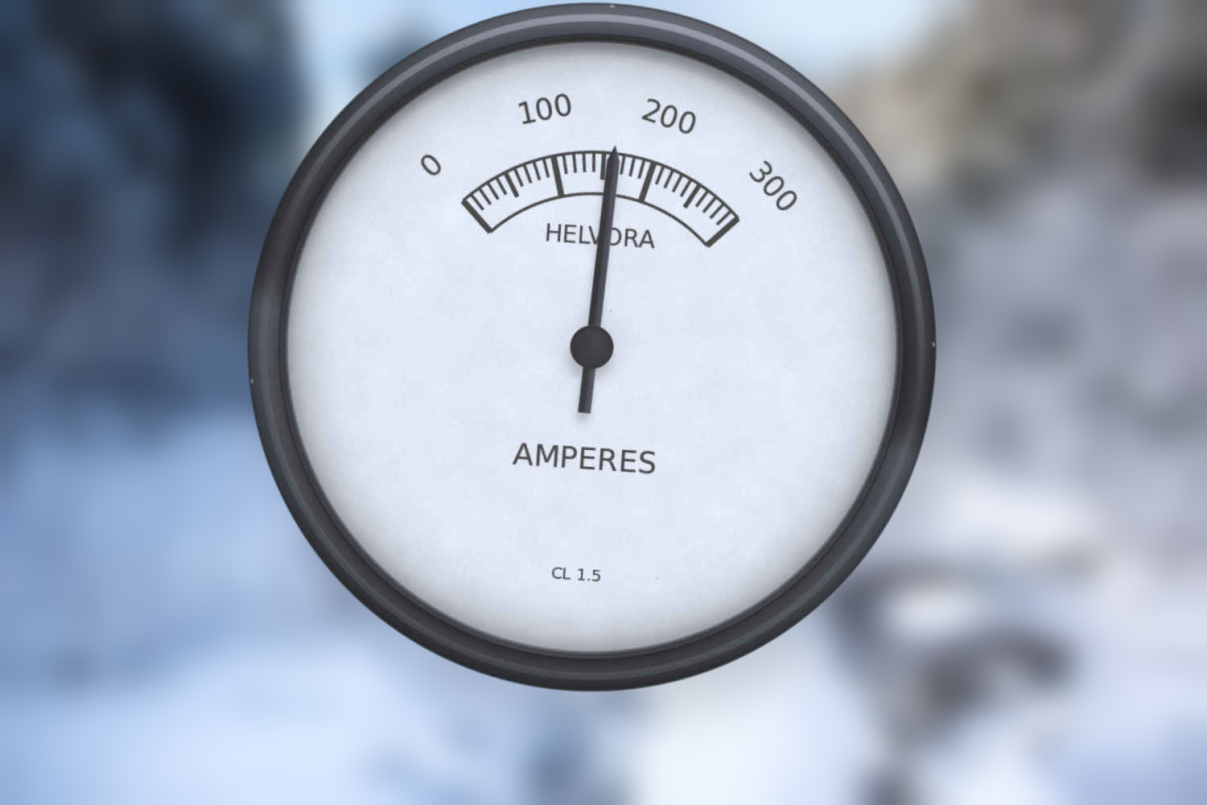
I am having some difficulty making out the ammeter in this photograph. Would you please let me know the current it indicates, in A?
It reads 160 A
